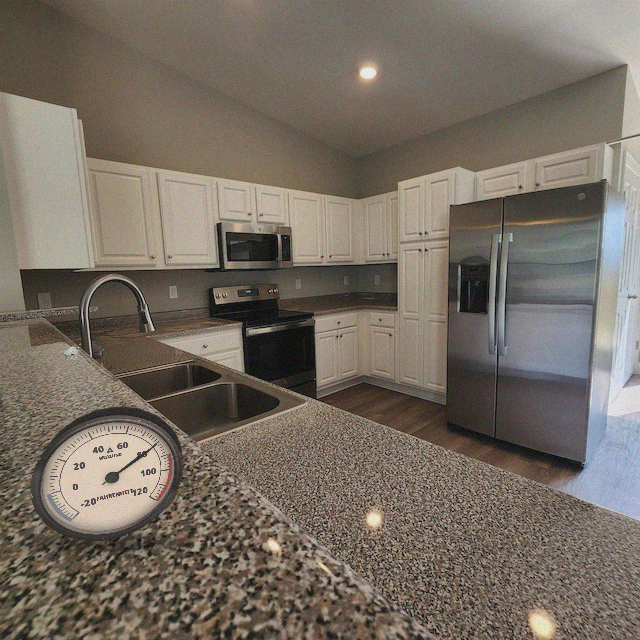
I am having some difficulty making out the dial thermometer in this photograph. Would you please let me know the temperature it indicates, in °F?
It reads 80 °F
